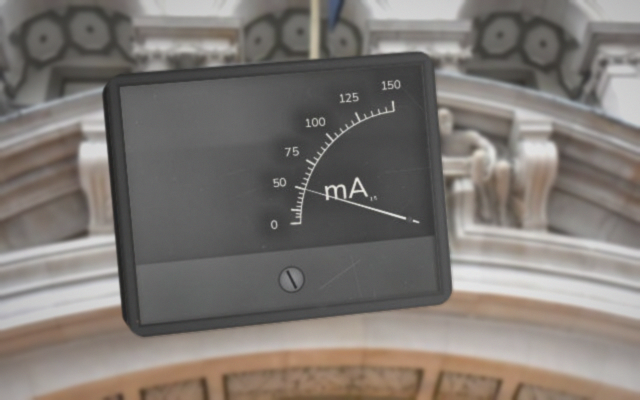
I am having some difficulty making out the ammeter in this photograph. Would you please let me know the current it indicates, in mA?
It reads 50 mA
